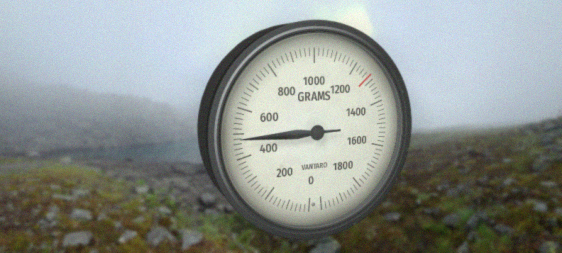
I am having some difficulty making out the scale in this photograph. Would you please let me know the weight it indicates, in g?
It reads 480 g
